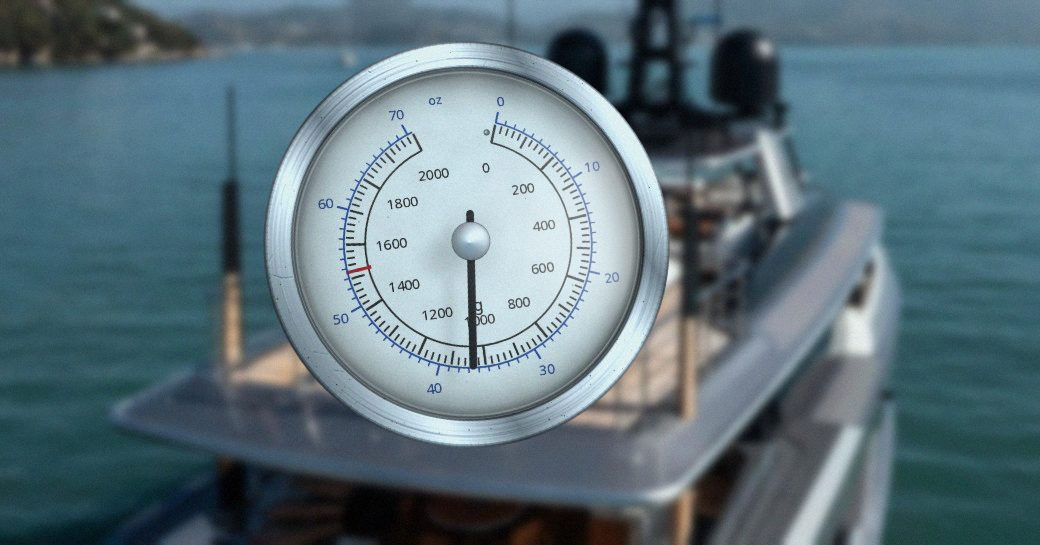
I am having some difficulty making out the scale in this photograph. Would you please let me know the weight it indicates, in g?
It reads 1040 g
